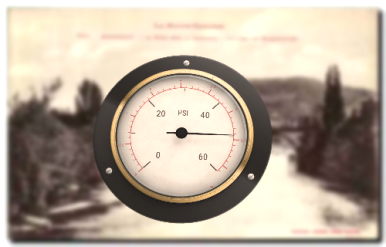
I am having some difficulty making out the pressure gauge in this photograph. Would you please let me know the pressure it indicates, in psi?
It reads 50 psi
